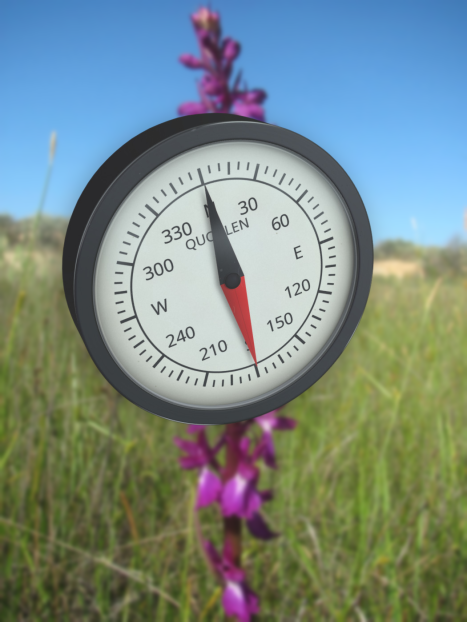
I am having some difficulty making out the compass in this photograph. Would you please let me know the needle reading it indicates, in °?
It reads 180 °
